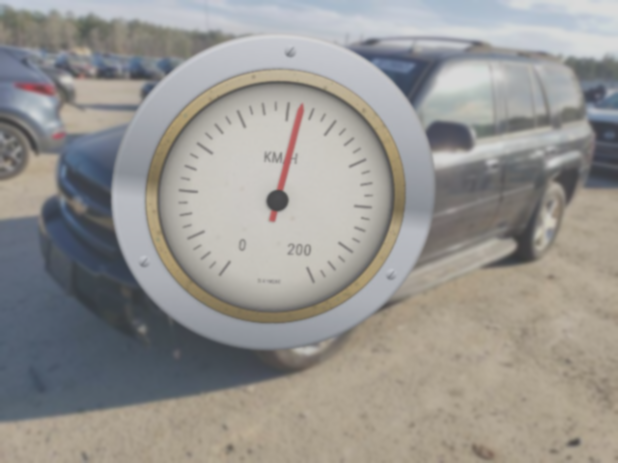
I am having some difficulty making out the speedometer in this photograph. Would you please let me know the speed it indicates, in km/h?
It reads 105 km/h
